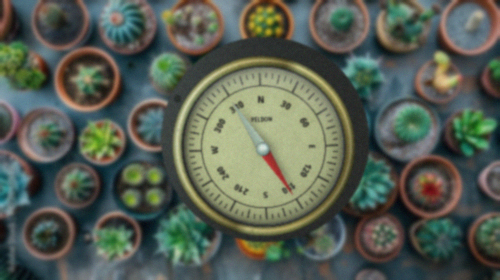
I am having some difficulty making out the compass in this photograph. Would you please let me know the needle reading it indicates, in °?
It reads 150 °
